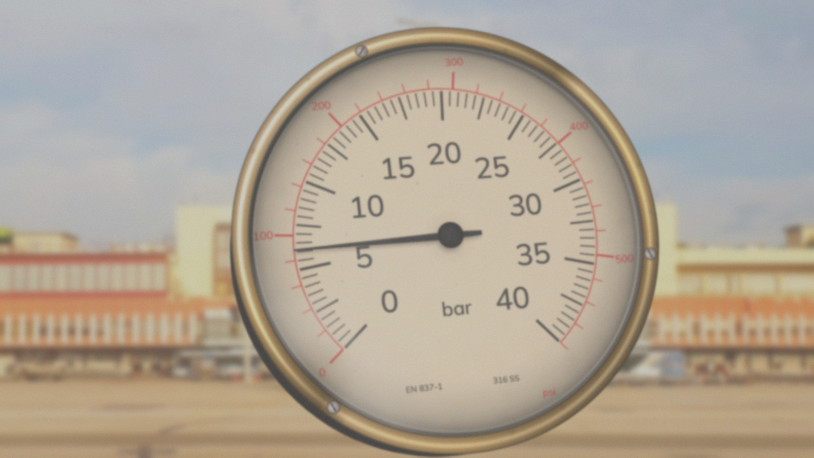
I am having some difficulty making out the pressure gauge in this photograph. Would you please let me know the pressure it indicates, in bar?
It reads 6 bar
